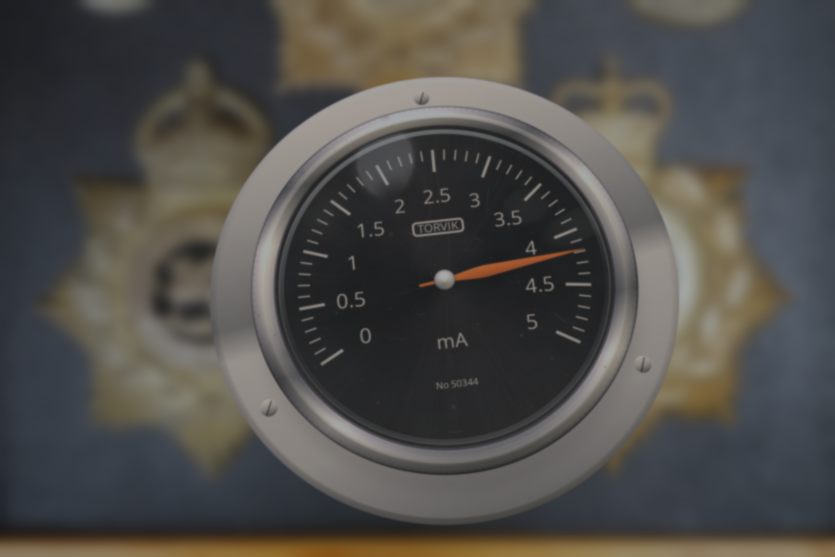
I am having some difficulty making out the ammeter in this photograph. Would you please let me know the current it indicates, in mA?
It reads 4.2 mA
